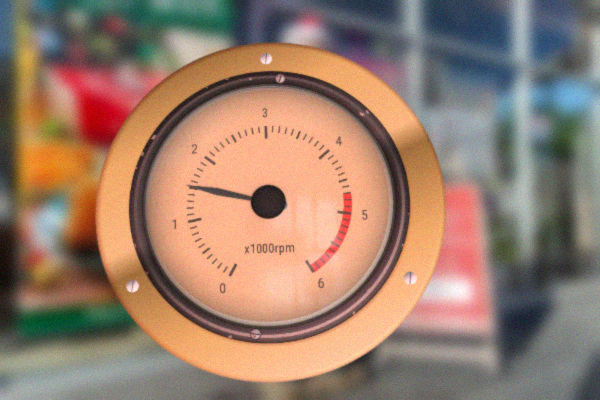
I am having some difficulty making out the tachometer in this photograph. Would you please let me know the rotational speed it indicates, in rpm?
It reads 1500 rpm
